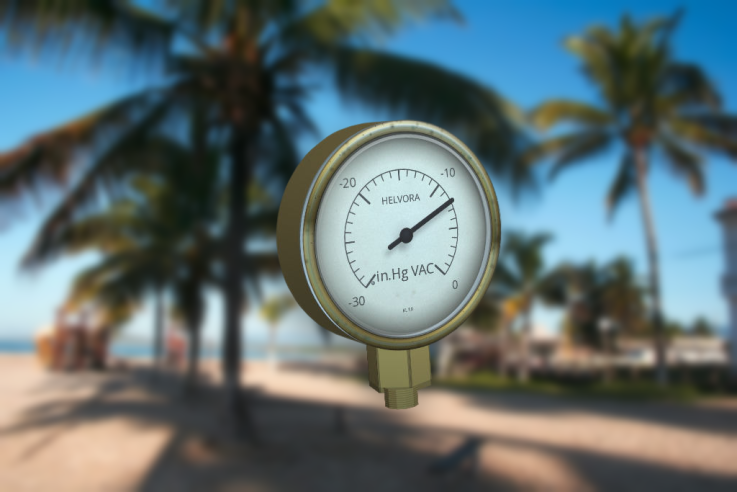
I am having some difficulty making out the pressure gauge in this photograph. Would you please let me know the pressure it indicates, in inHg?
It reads -8 inHg
